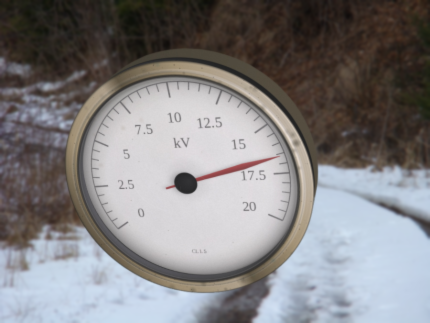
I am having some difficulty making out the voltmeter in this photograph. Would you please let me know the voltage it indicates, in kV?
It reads 16.5 kV
